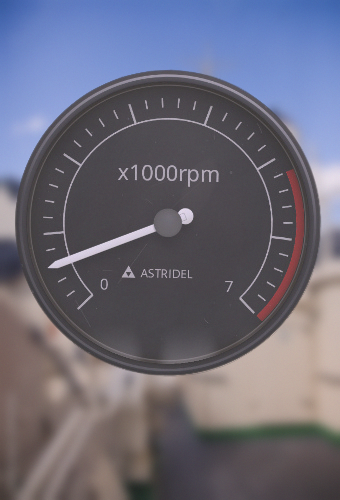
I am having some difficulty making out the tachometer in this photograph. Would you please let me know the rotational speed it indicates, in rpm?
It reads 600 rpm
